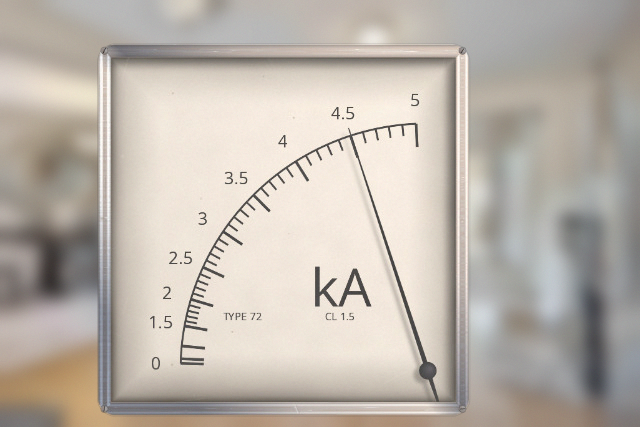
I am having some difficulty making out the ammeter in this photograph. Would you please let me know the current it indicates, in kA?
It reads 4.5 kA
